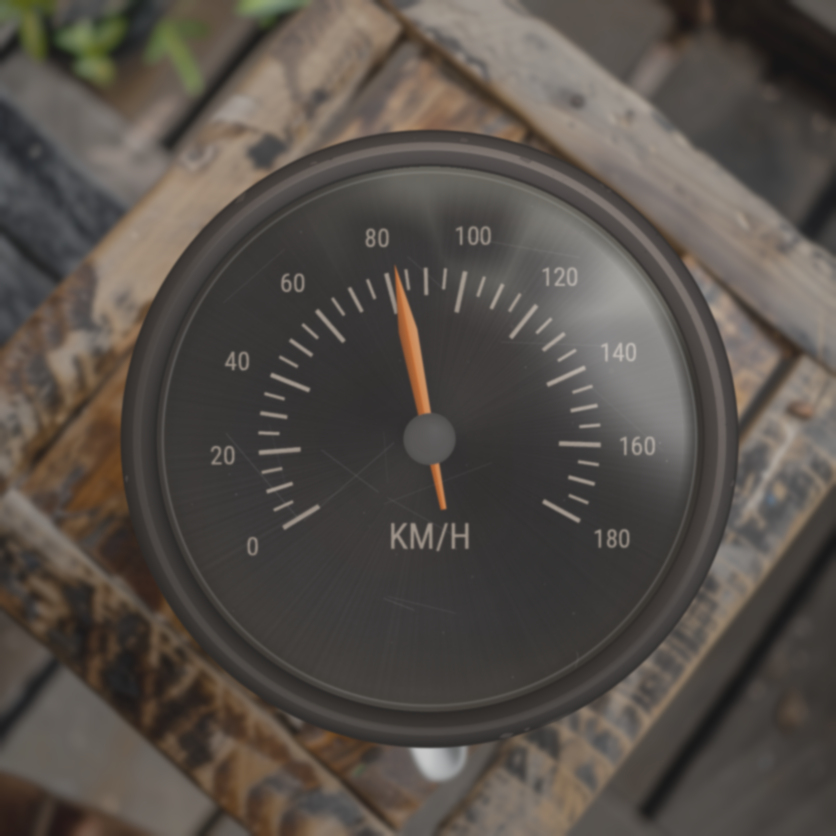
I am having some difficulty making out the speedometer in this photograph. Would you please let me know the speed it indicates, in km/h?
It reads 82.5 km/h
